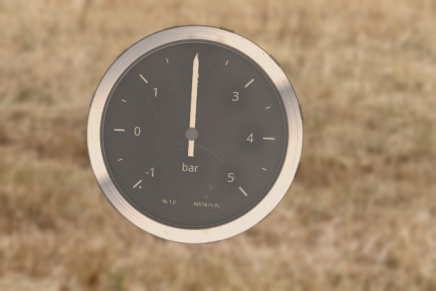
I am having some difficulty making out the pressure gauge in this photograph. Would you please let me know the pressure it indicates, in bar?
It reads 2 bar
